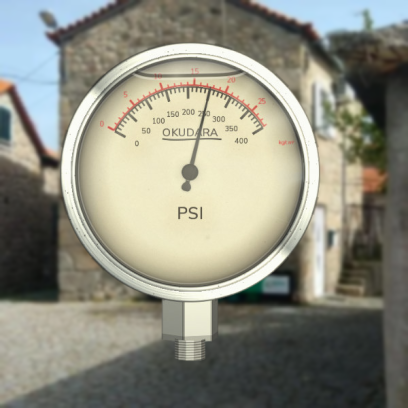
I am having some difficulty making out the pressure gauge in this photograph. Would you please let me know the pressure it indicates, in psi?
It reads 250 psi
